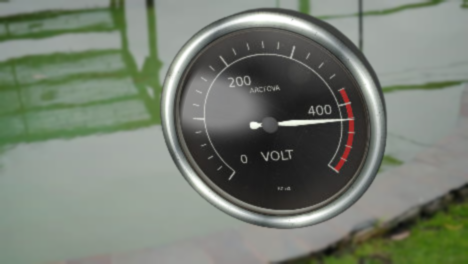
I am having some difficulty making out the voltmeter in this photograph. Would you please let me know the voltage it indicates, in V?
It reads 420 V
